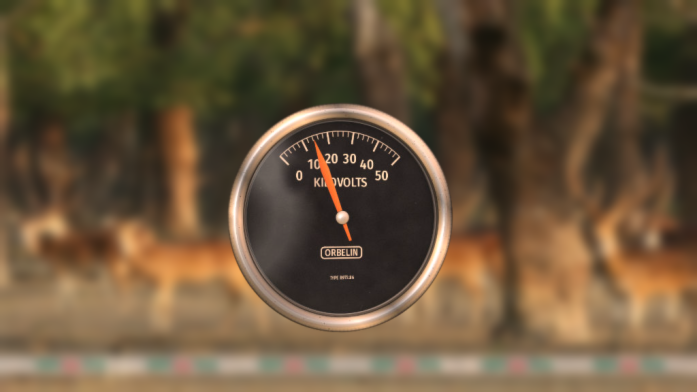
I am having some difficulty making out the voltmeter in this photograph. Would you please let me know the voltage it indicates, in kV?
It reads 14 kV
